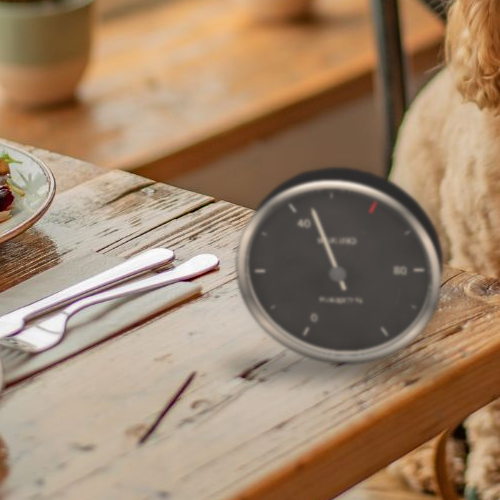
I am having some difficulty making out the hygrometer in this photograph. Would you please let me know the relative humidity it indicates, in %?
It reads 45 %
